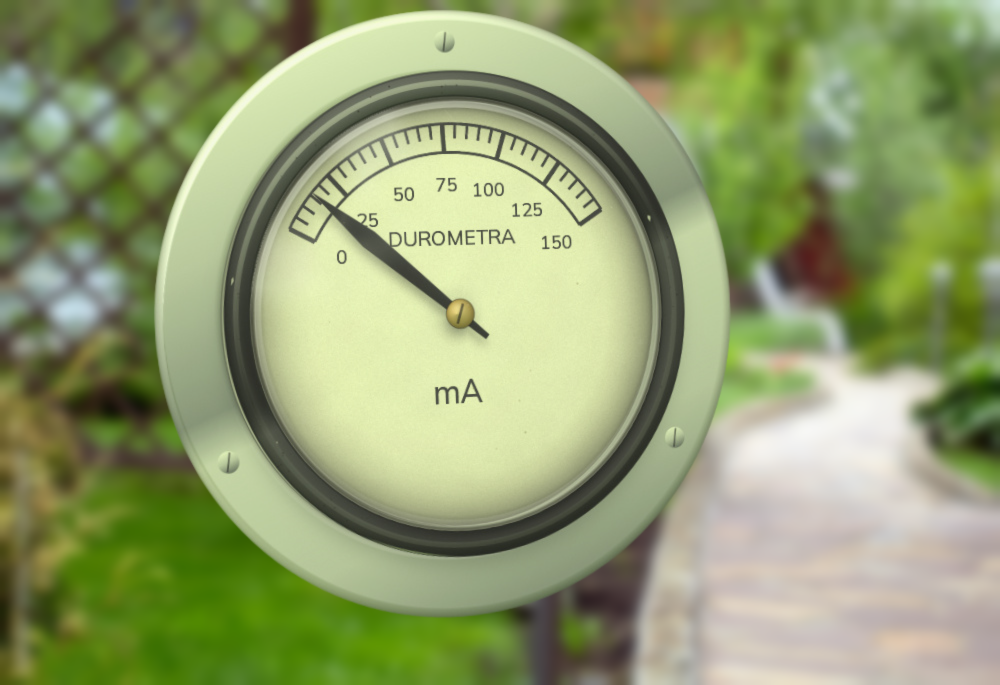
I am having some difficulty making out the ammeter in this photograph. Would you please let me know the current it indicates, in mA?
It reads 15 mA
